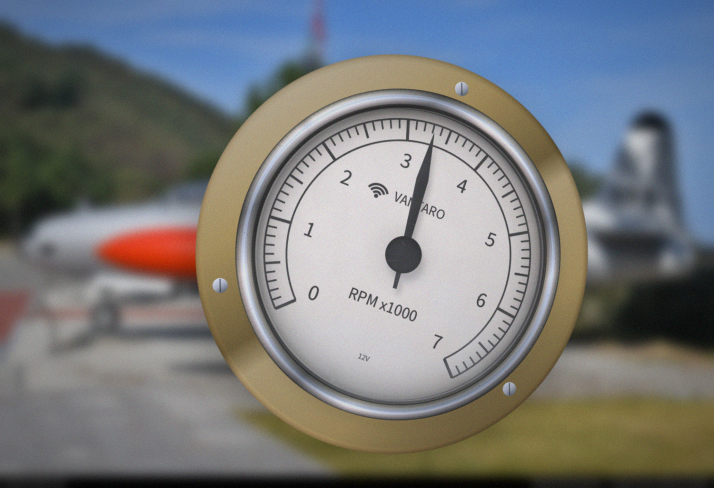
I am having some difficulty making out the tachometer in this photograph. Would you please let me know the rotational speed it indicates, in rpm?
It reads 3300 rpm
